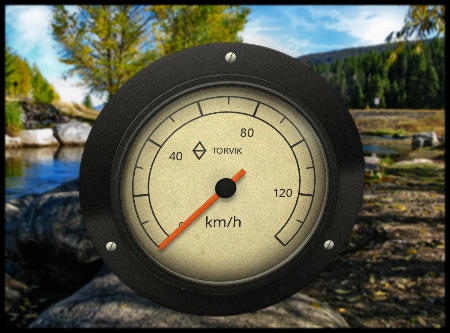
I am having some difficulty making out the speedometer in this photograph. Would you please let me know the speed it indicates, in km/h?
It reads 0 km/h
